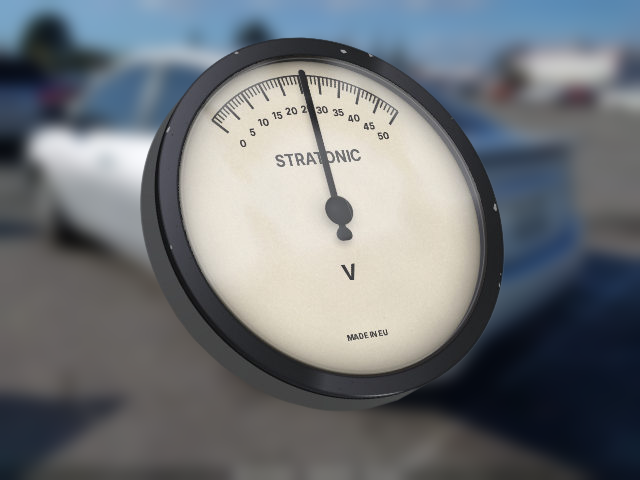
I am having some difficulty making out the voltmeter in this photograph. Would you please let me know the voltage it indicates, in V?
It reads 25 V
